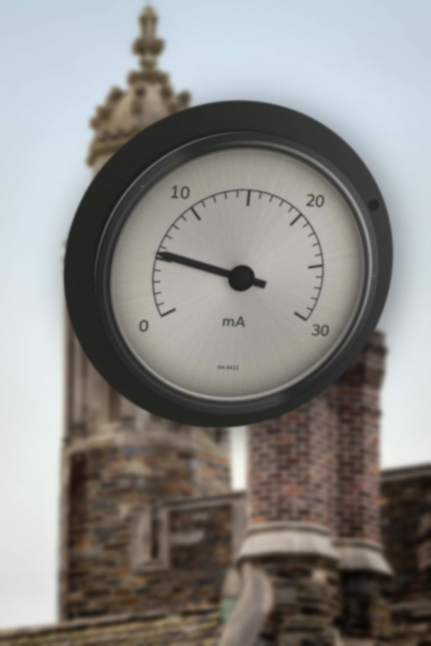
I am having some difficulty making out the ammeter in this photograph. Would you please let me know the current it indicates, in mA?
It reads 5.5 mA
